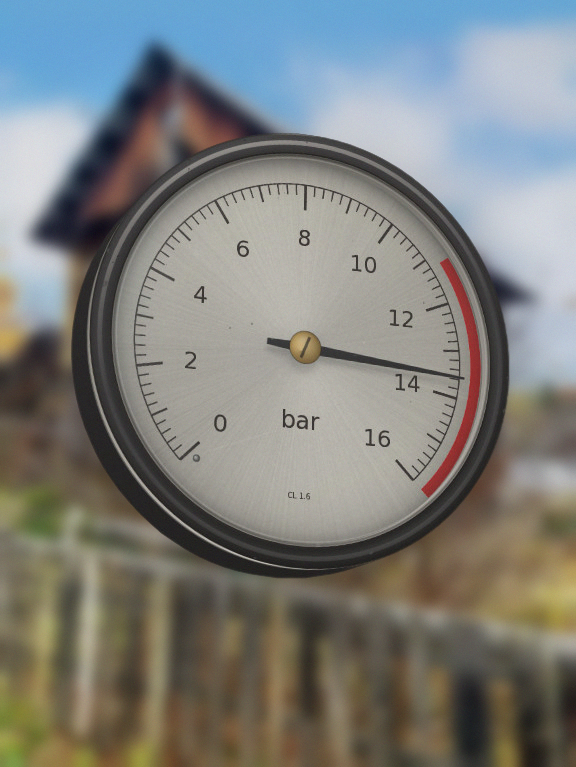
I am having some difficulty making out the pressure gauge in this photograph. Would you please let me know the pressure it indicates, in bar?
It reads 13.6 bar
